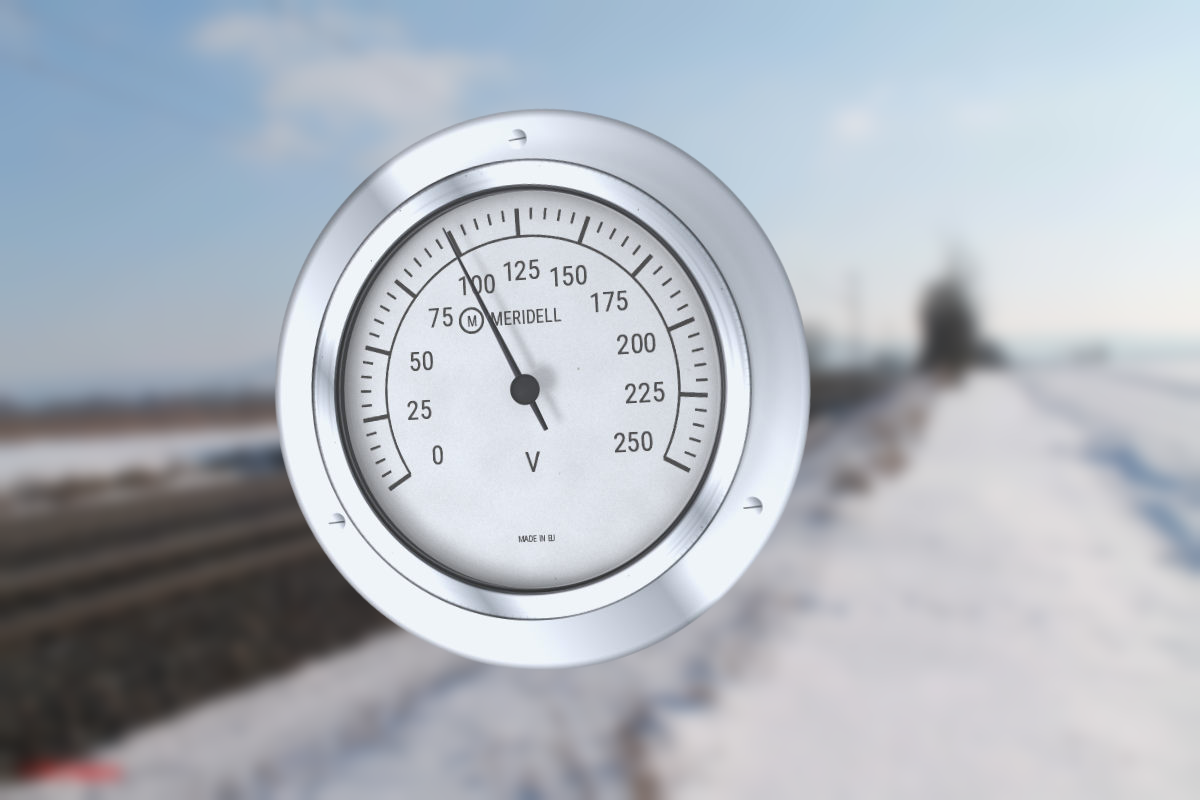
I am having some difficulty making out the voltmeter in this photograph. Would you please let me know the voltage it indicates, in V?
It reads 100 V
